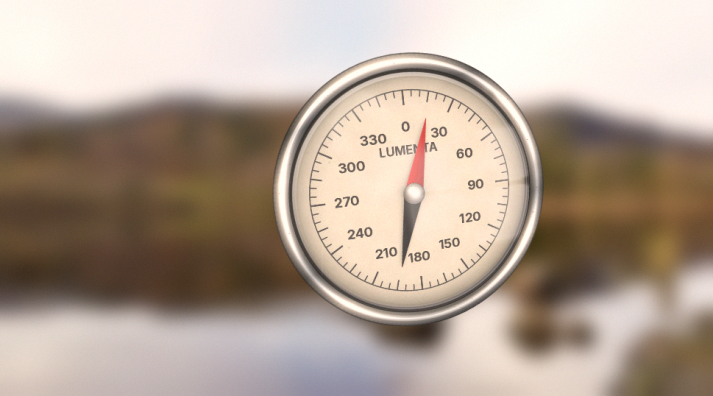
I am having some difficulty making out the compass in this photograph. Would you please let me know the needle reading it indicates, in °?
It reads 15 °
